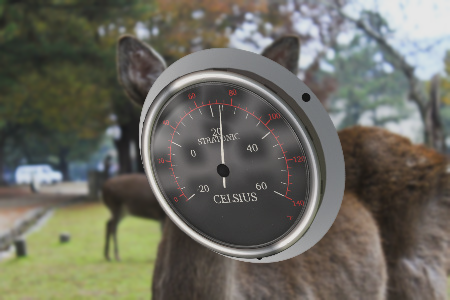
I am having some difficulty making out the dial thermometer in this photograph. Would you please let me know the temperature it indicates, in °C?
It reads 24 °C
